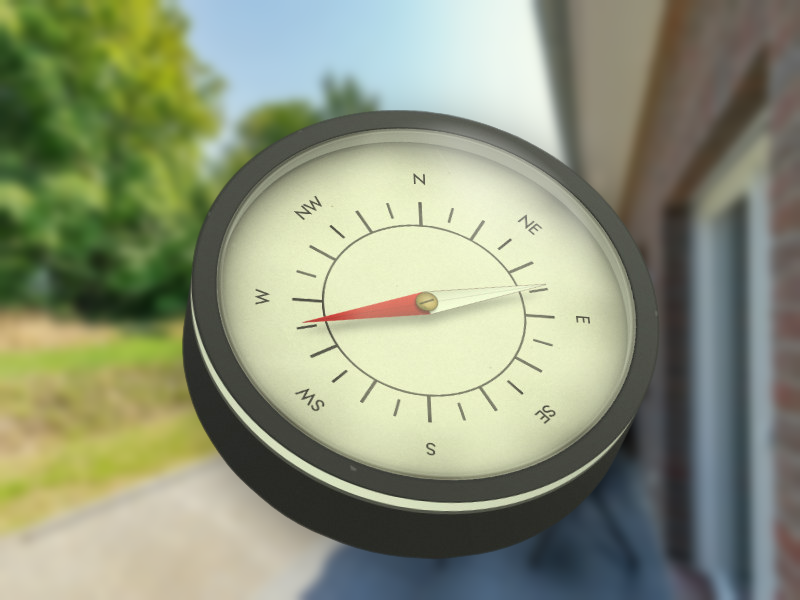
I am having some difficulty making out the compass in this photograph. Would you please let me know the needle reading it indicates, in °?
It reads 255 °
